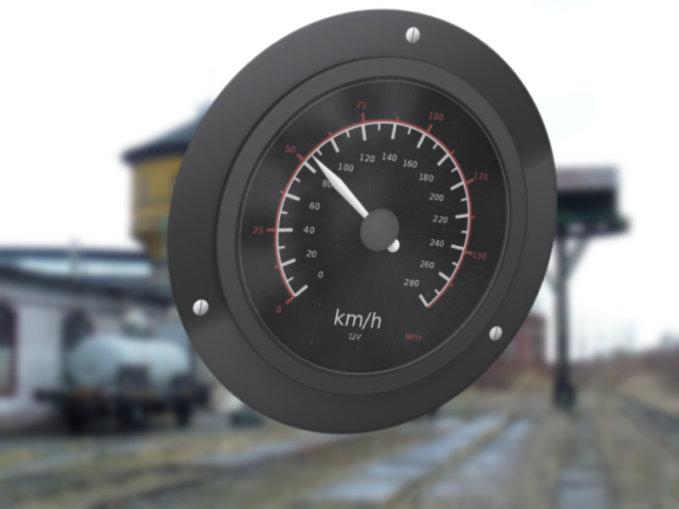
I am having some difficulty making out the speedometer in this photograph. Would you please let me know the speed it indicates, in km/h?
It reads 85 km/h
